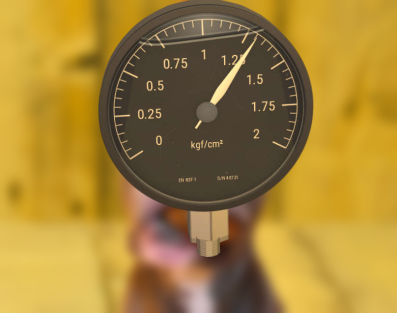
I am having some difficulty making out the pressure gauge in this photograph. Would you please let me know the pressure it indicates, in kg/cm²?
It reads 1.3 kg/cm²
